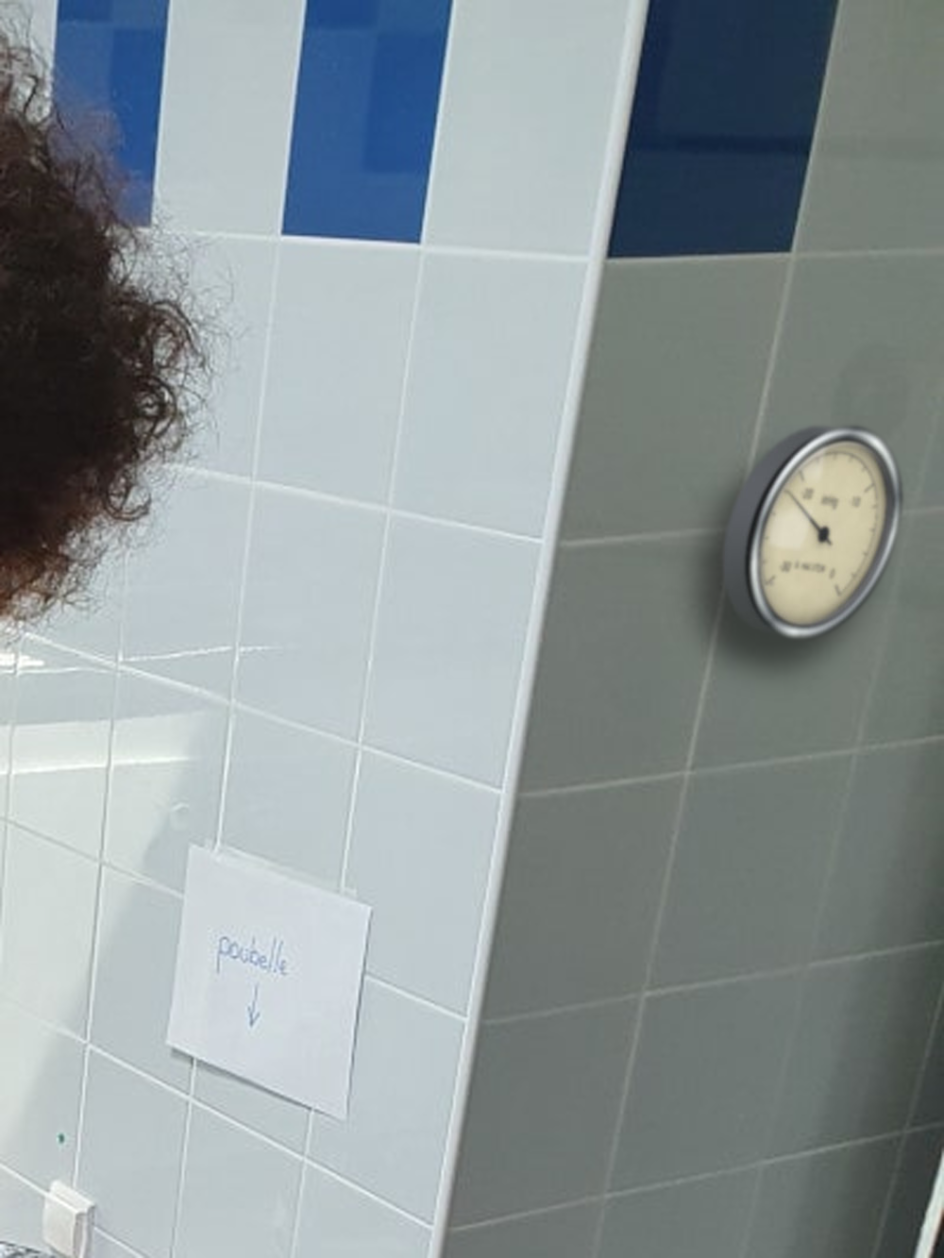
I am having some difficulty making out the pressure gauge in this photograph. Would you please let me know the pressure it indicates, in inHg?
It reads -22 inHg
